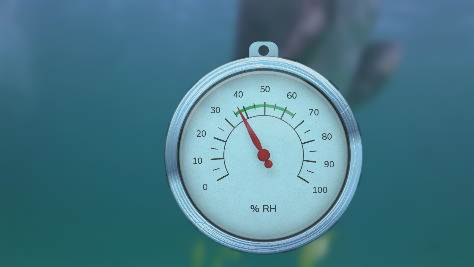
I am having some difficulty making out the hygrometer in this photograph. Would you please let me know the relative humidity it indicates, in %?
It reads 37.5 %
